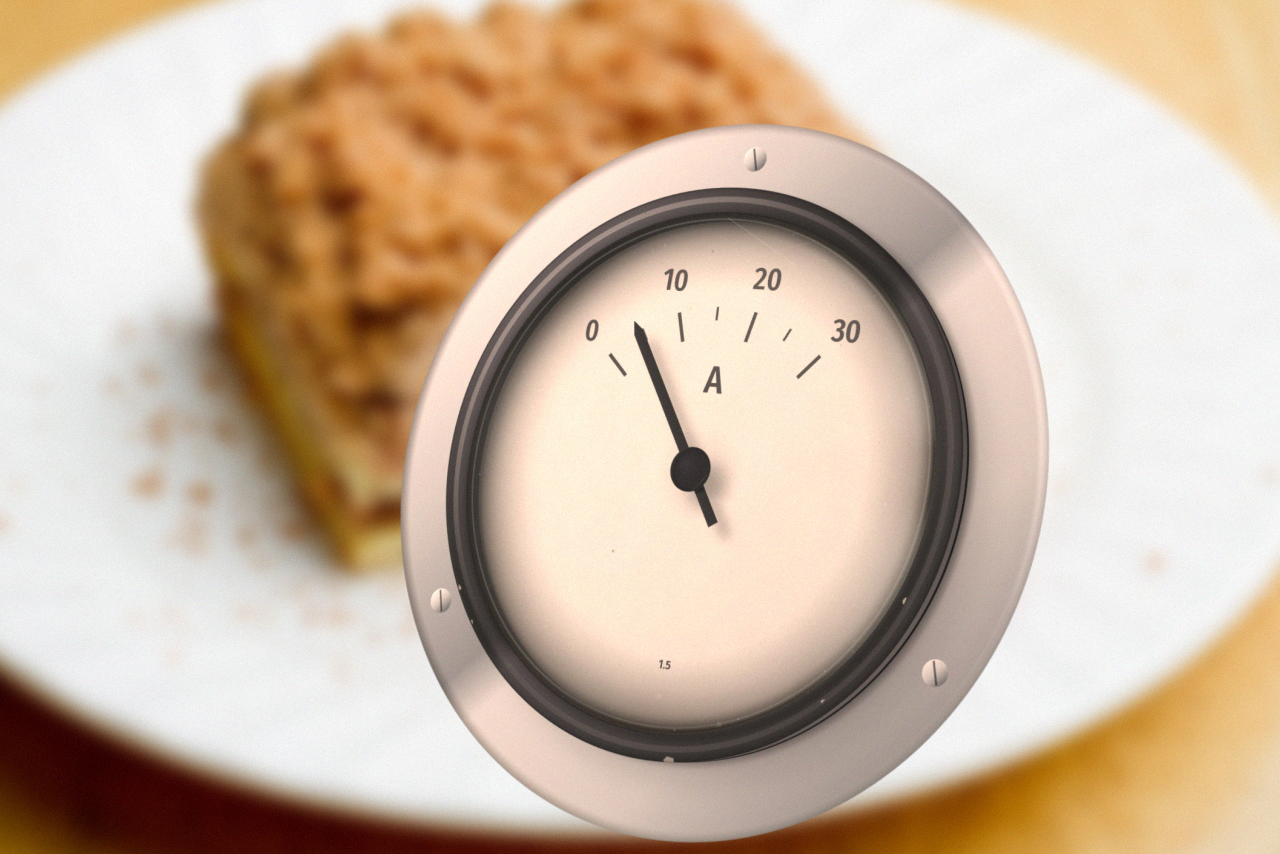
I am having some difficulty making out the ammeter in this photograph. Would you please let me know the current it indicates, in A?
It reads 5 A
